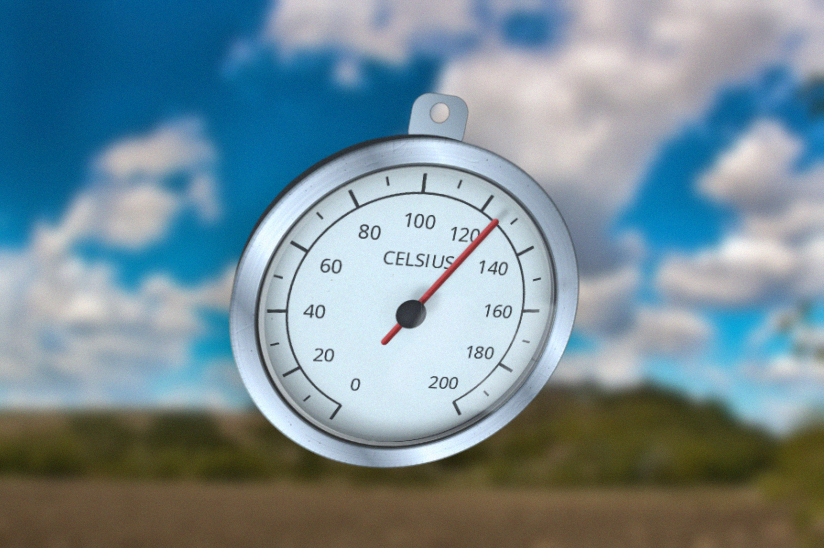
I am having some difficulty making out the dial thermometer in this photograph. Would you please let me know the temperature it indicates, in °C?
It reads 125 °C
